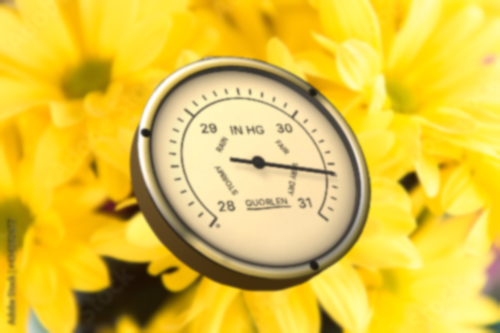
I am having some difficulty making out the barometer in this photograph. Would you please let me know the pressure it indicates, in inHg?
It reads 30.6 inHg
